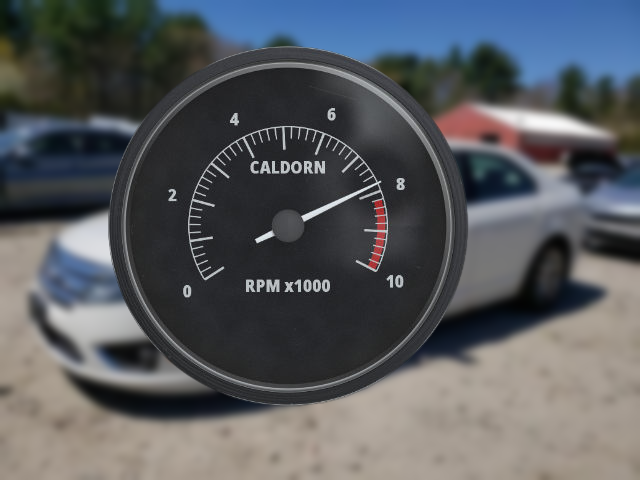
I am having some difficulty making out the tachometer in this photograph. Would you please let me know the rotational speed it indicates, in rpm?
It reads 7800 rpm
